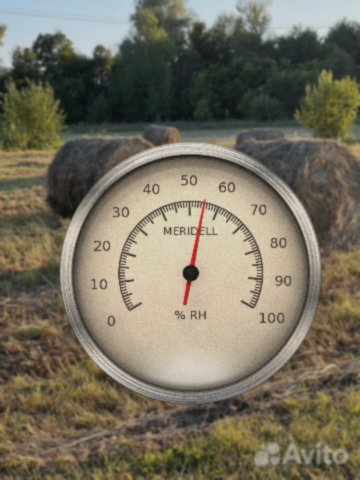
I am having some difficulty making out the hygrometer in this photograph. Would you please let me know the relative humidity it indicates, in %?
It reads 55 %
